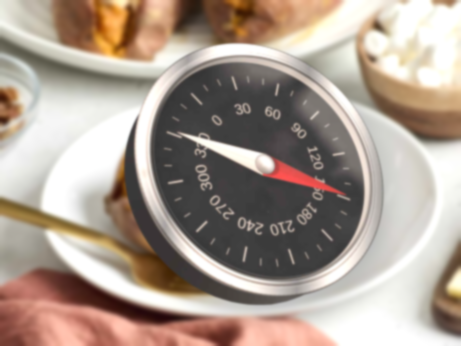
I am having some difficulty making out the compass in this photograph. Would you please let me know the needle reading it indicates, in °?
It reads 150 °
